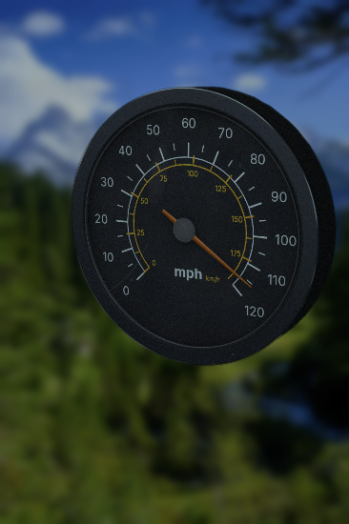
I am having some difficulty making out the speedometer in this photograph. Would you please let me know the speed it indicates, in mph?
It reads 115 mph
